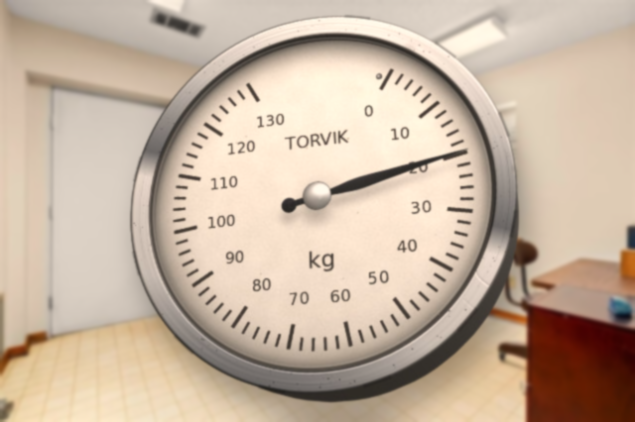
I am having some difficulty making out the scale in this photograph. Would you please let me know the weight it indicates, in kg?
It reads 20 kg
